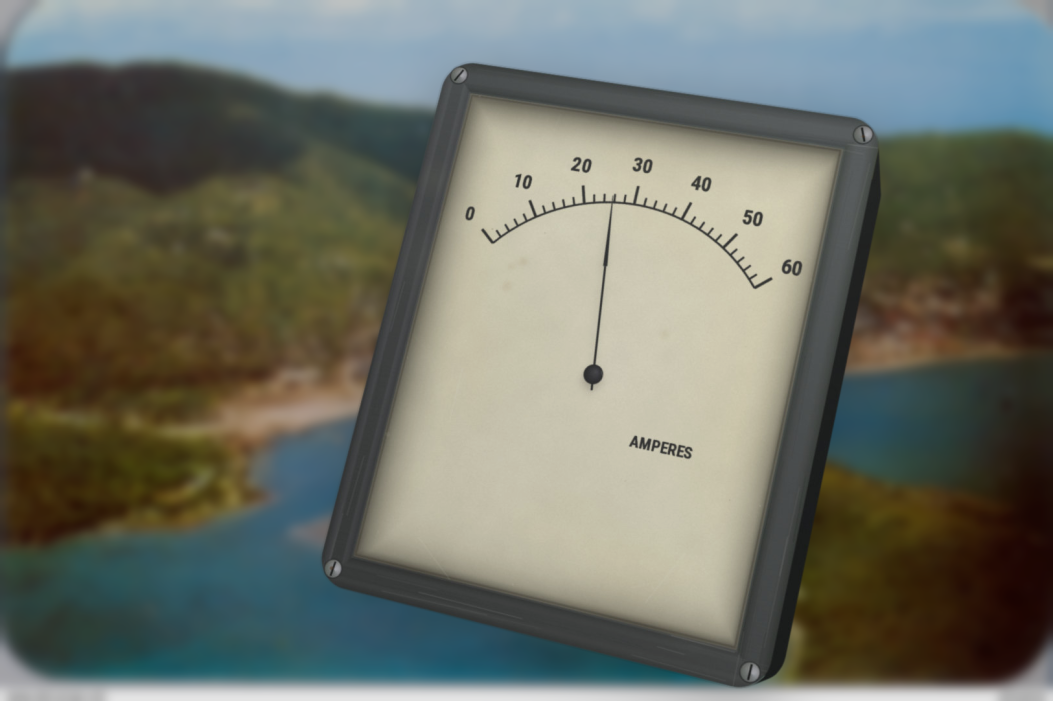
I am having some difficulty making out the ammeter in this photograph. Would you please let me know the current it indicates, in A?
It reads 26 A
